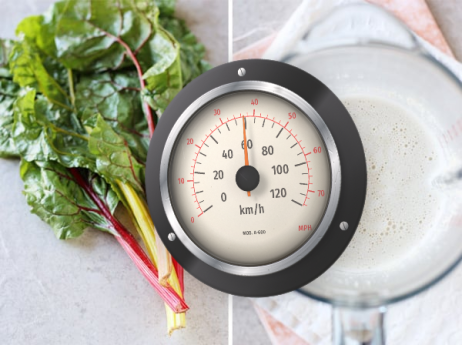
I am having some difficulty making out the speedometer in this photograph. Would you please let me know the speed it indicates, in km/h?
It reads 60 km/h
